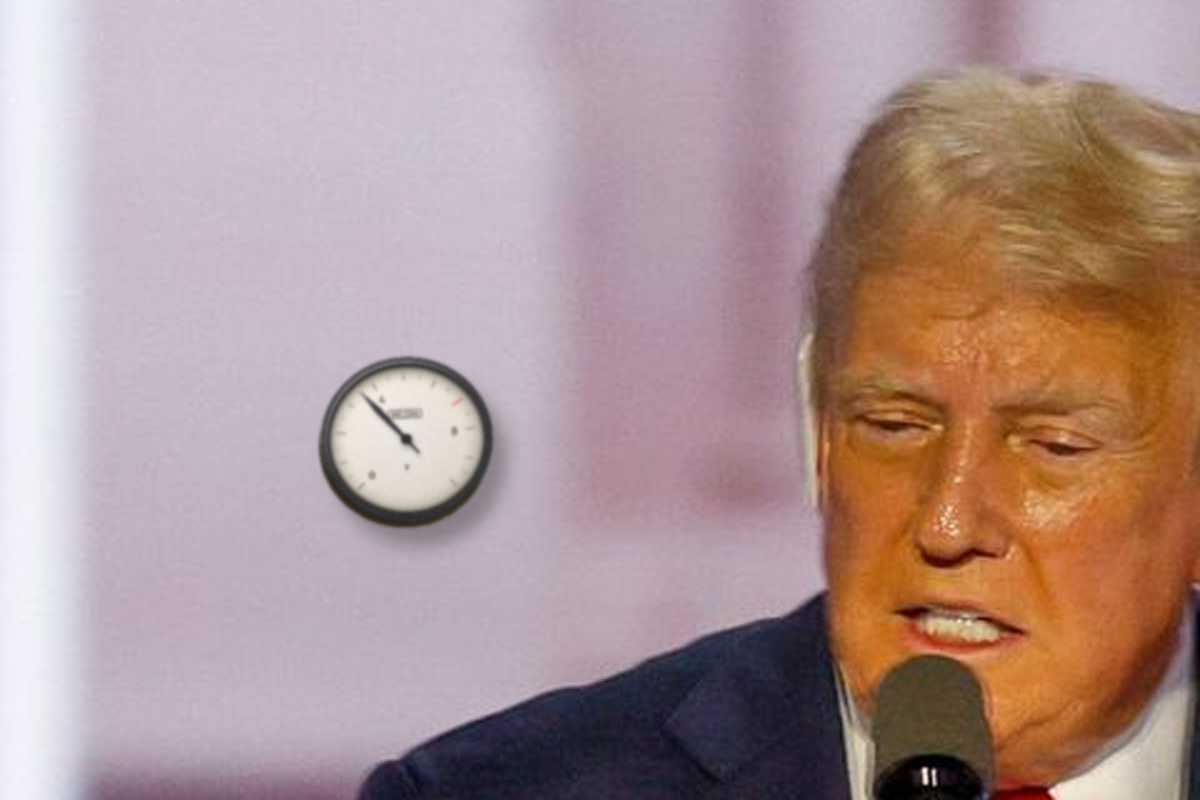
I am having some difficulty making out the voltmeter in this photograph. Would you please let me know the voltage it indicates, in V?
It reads 3.5 V
